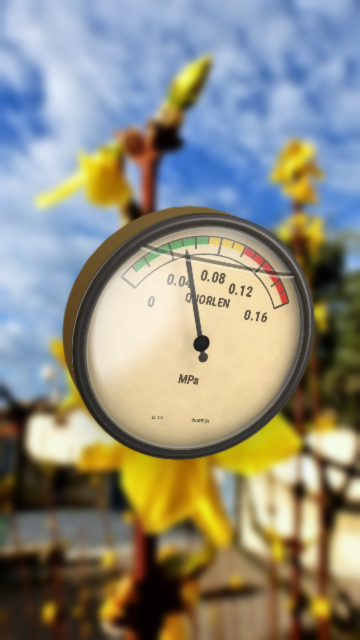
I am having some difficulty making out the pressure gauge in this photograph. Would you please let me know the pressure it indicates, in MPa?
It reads 0.05 MPa
